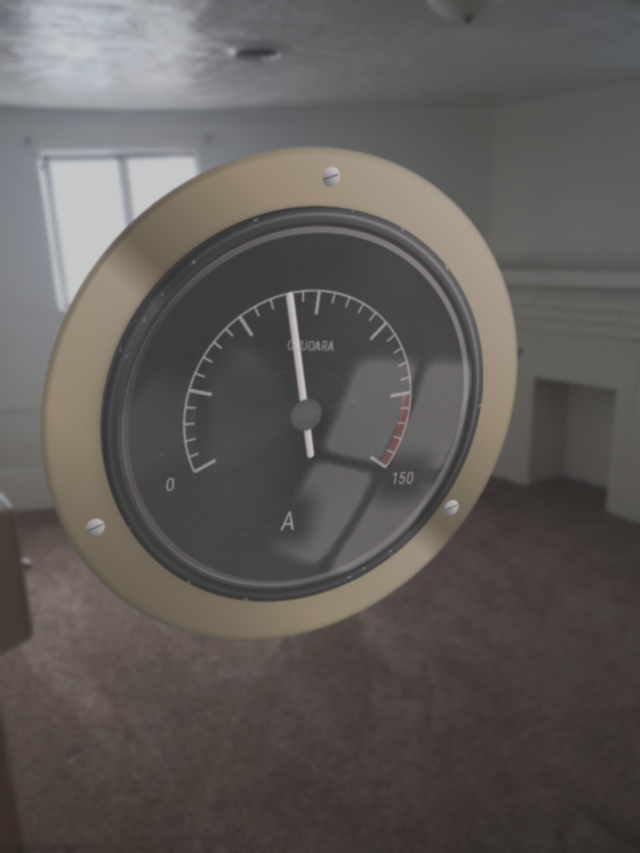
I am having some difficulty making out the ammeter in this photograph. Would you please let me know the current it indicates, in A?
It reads 65 A
